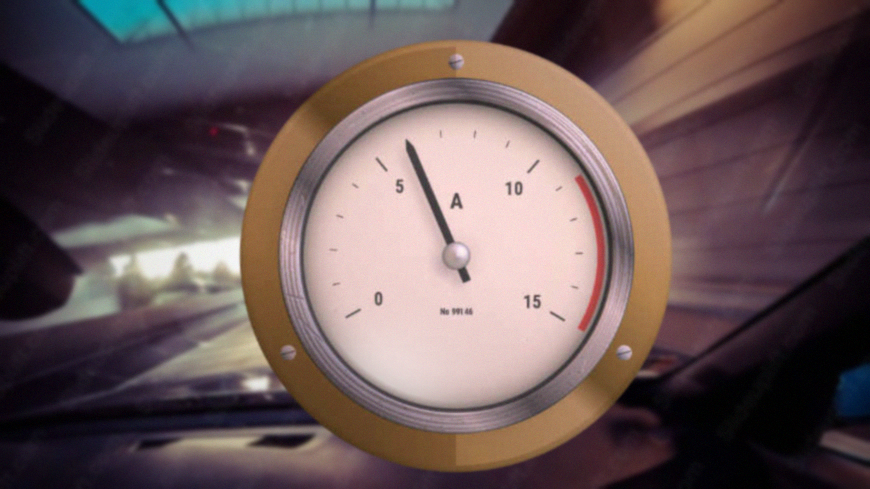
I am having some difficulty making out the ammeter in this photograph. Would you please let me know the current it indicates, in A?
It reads 6 A
